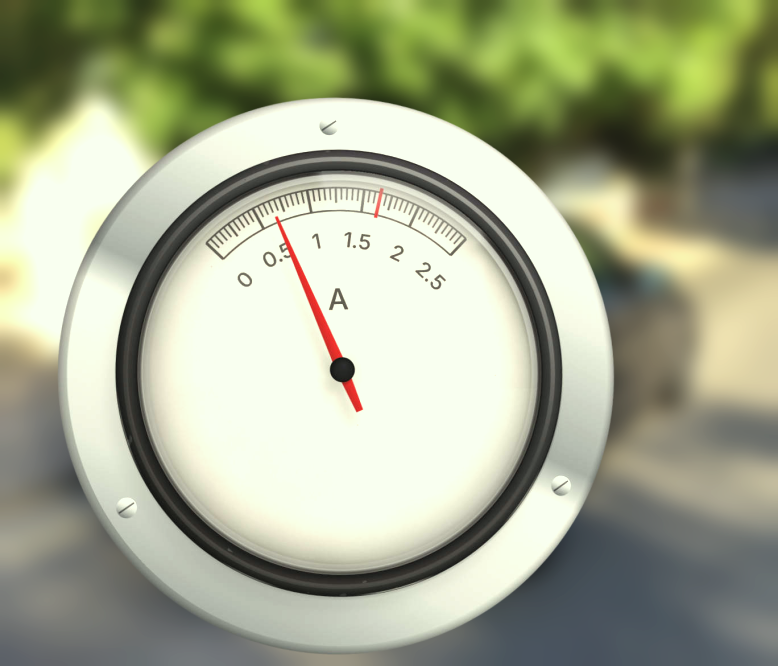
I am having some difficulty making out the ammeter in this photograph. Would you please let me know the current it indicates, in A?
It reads 0.65 A
